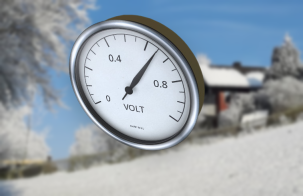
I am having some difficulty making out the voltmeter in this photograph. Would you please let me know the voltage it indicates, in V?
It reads 0.65 V
